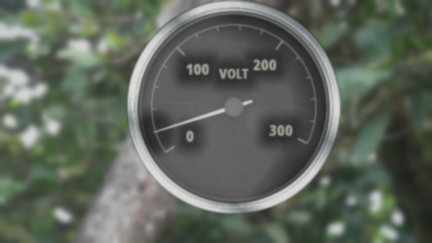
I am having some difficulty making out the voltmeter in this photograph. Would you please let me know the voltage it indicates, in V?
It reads 20 V
